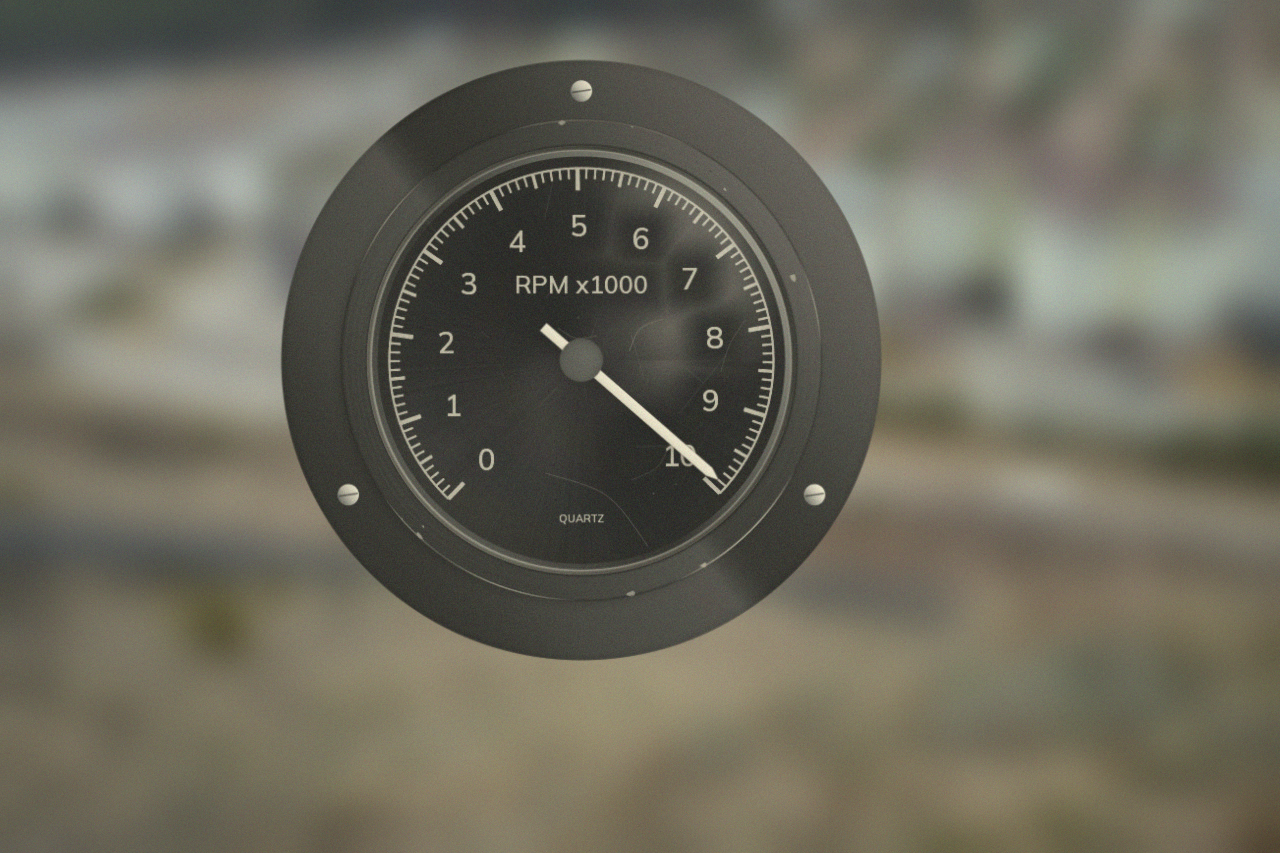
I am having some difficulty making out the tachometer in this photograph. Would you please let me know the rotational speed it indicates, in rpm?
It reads 9900 rpm
